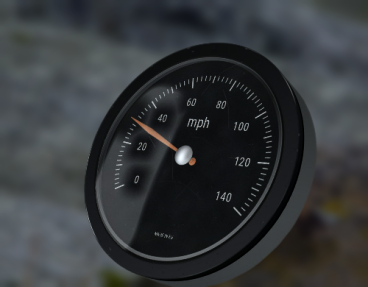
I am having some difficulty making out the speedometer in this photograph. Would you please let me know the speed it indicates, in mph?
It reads 30 mph
